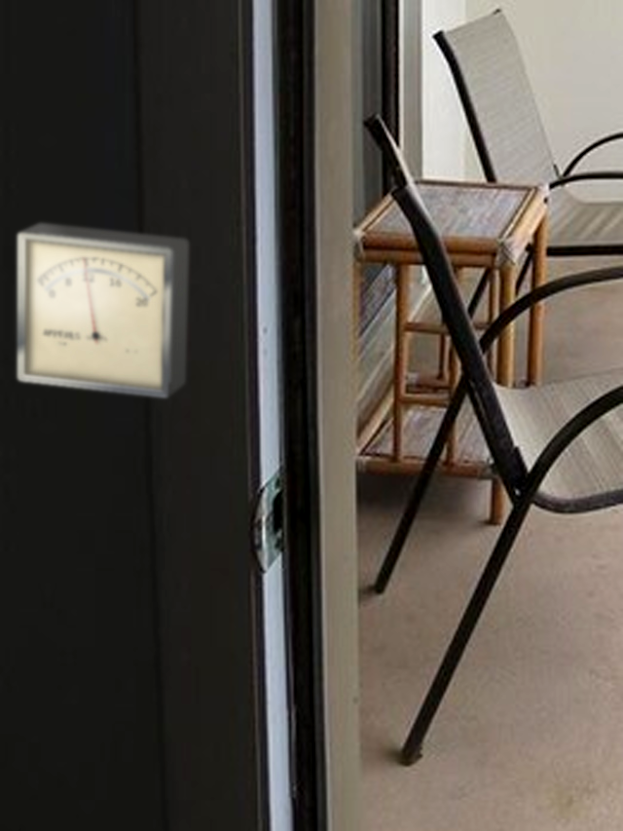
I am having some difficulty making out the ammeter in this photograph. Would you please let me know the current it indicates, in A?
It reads 12 A
